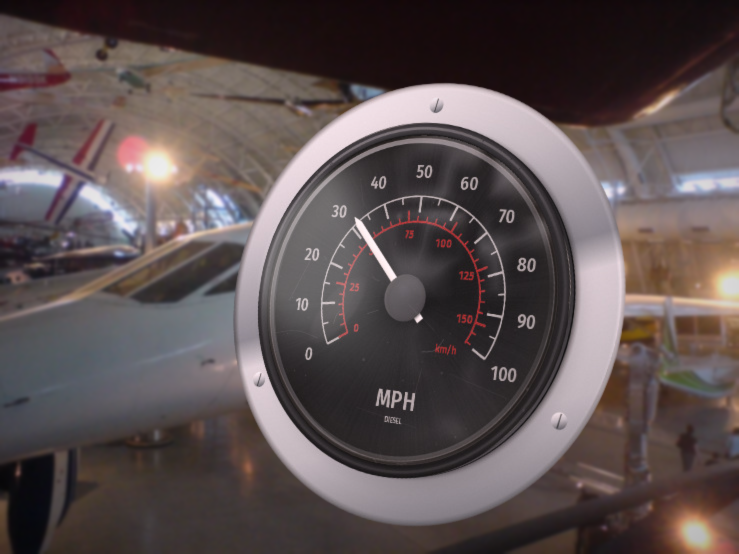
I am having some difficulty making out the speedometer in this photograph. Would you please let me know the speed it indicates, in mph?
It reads 32.5 mph
